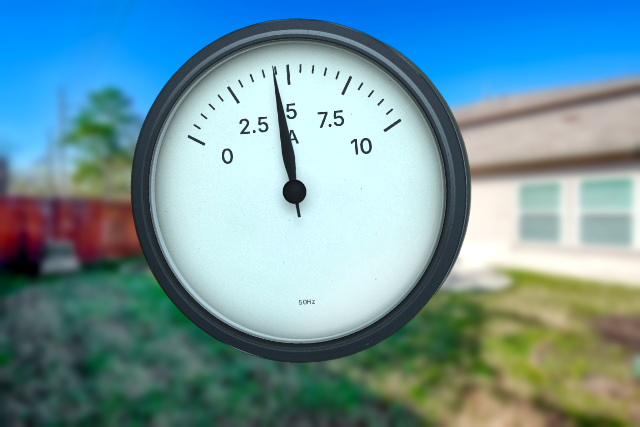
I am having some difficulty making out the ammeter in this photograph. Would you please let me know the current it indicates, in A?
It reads 4.5 A
